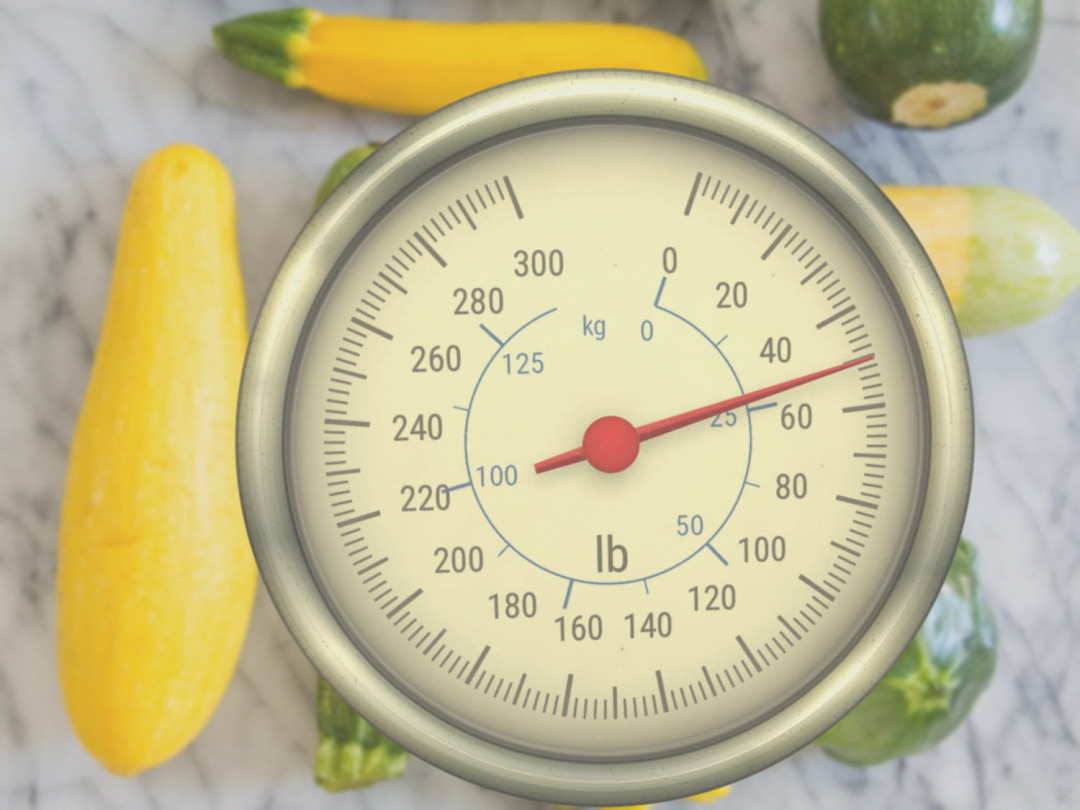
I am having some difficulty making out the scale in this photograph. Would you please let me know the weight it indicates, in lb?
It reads 50 lb
